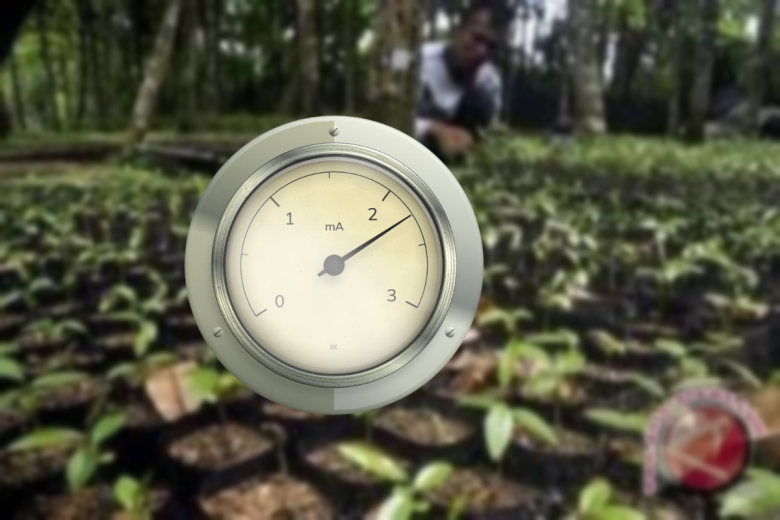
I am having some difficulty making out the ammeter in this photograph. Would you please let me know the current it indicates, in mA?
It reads 2.25 mA
